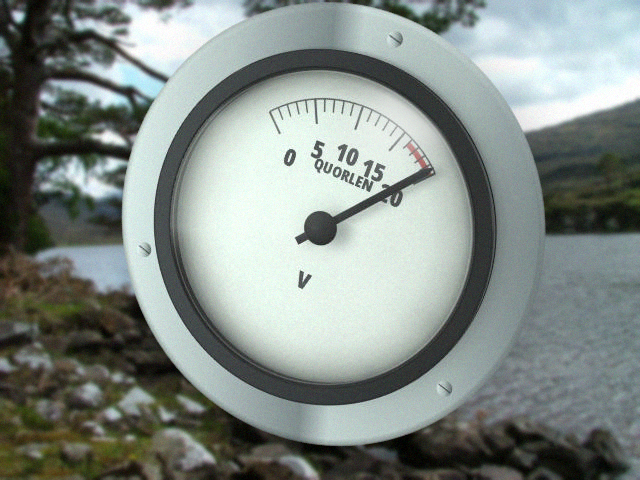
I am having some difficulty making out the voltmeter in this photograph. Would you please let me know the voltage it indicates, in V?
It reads 19.5 V
